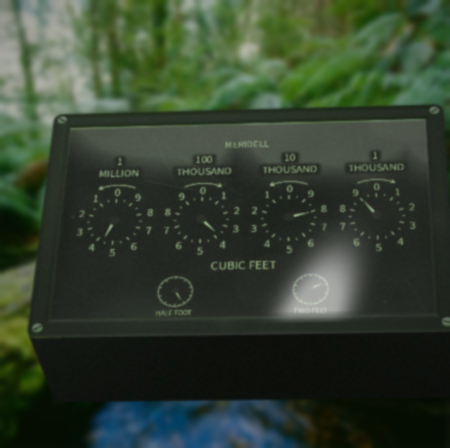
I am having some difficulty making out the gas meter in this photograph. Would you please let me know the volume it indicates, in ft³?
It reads 437900 ft³
